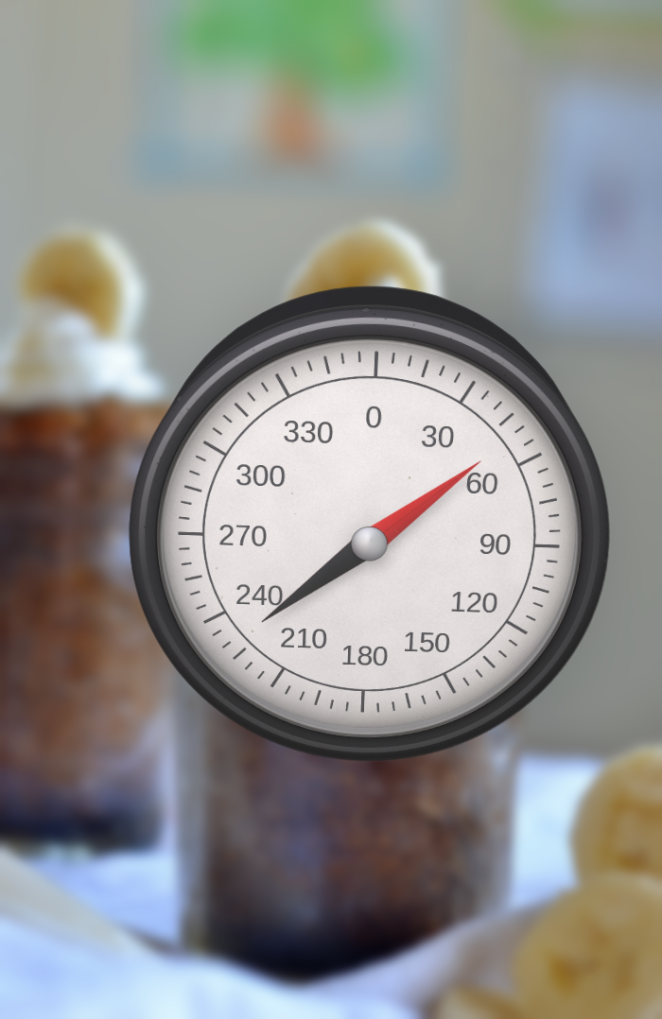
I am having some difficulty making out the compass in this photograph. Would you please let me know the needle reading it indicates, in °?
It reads 50 °
